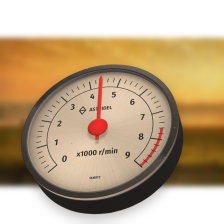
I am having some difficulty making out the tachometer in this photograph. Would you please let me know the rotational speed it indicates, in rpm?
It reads 4400 rpm
